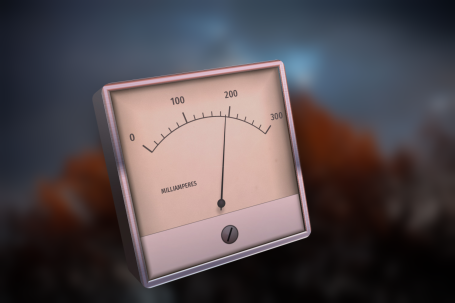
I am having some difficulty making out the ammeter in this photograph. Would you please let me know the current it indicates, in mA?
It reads 190 mA
